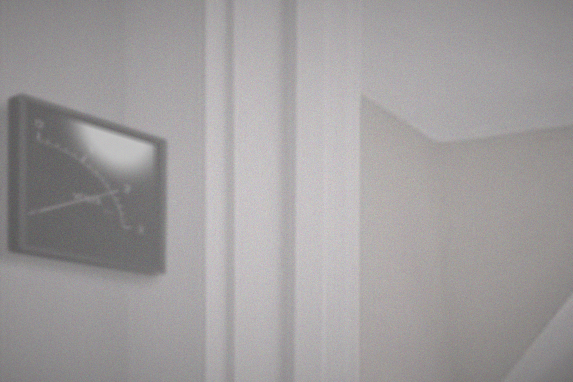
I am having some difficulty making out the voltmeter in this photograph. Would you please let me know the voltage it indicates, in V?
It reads 2 V
